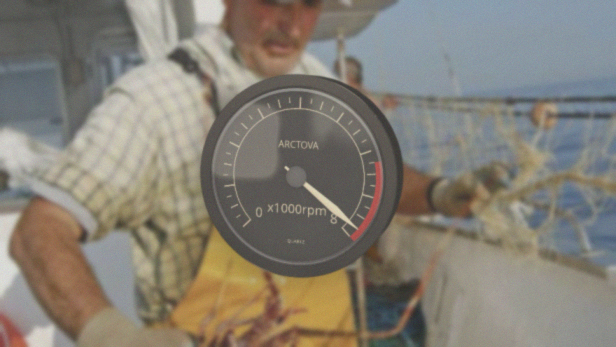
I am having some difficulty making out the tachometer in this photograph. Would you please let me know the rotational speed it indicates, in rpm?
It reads 7750 rpm
